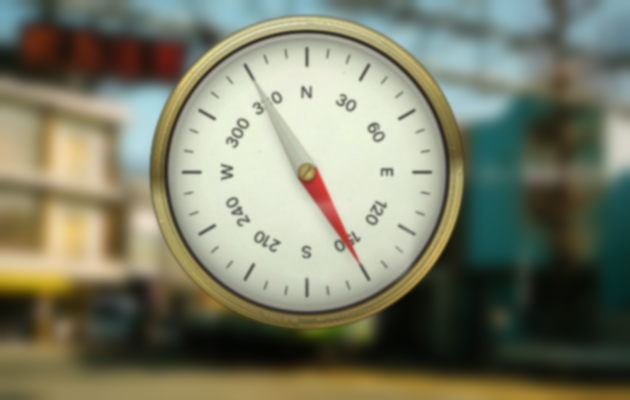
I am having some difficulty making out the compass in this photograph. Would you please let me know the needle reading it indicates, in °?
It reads 150 °
